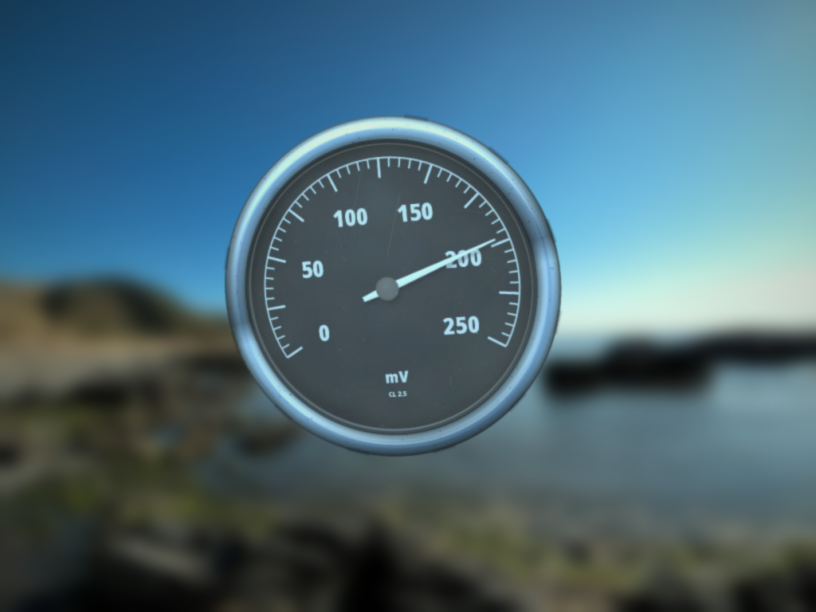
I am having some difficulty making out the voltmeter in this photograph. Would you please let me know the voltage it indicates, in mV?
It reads 197.5 mV
